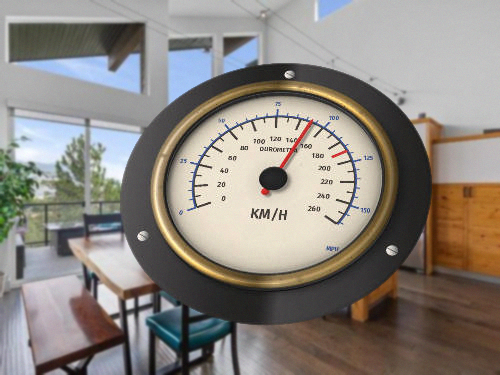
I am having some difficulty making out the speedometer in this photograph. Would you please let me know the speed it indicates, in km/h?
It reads 150 km/h
